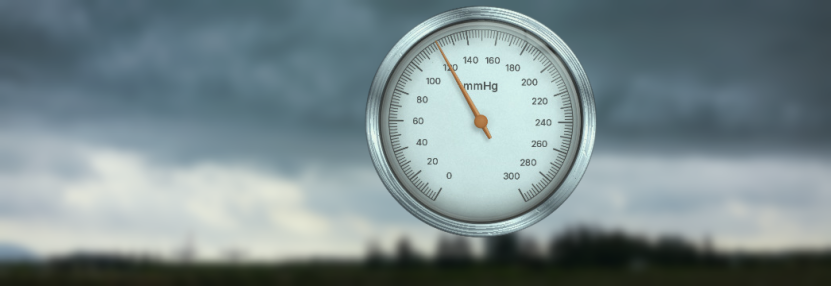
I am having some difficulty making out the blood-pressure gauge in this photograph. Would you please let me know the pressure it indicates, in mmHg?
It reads 120 mmHg
